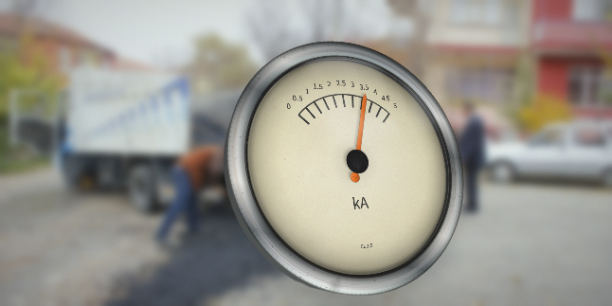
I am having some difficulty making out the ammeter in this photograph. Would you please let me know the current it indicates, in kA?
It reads 3.5 kA
